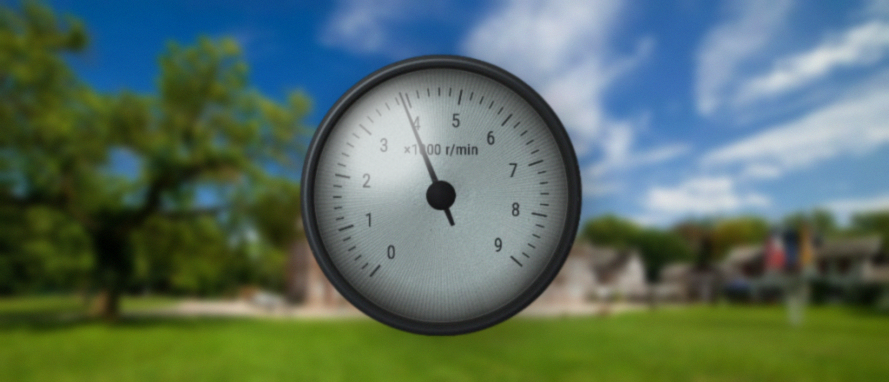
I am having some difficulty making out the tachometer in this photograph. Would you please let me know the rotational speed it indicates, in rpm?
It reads 3900 rpm
